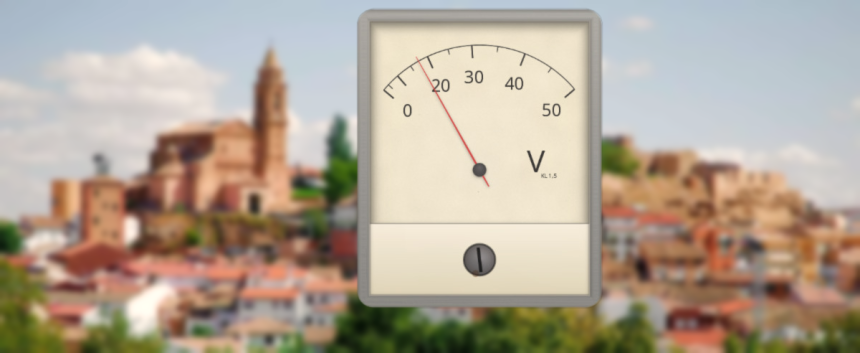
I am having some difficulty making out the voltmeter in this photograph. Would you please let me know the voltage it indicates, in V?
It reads 17.5 V
